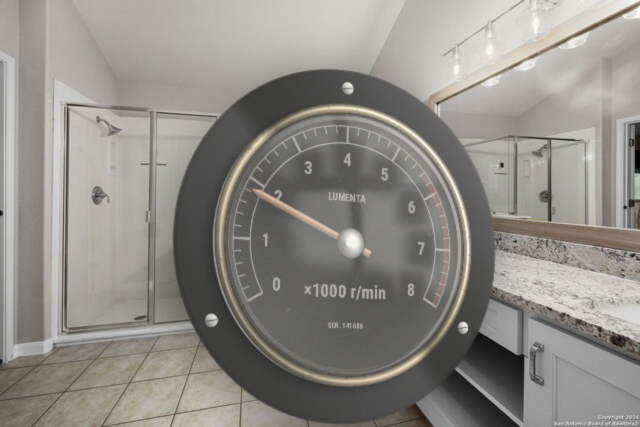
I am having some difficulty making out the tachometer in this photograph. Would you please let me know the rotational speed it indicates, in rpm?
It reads 1800 rpm
